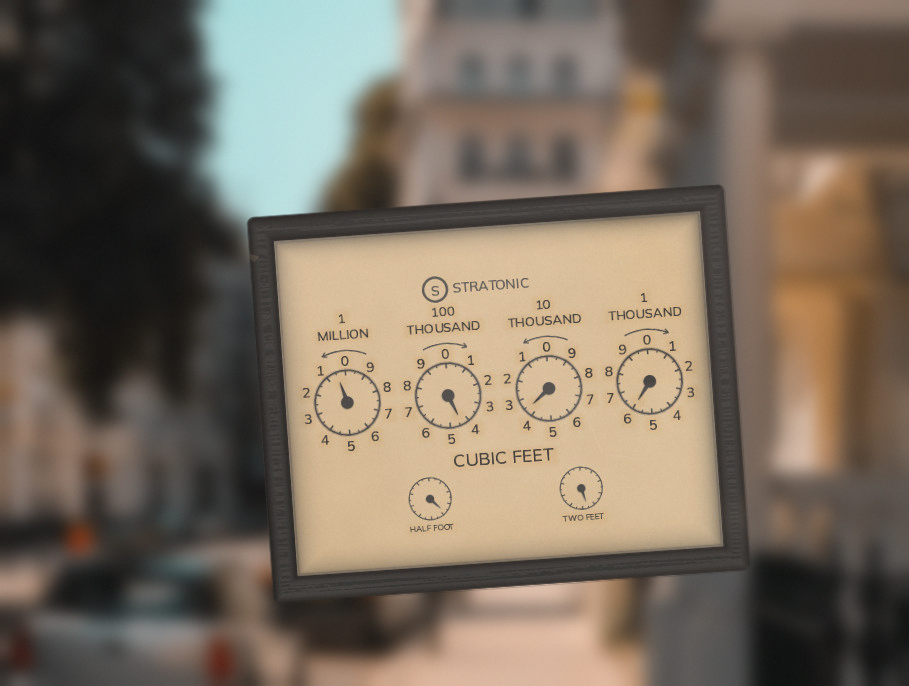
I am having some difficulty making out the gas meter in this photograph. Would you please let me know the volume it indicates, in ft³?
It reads 43600 ft³
